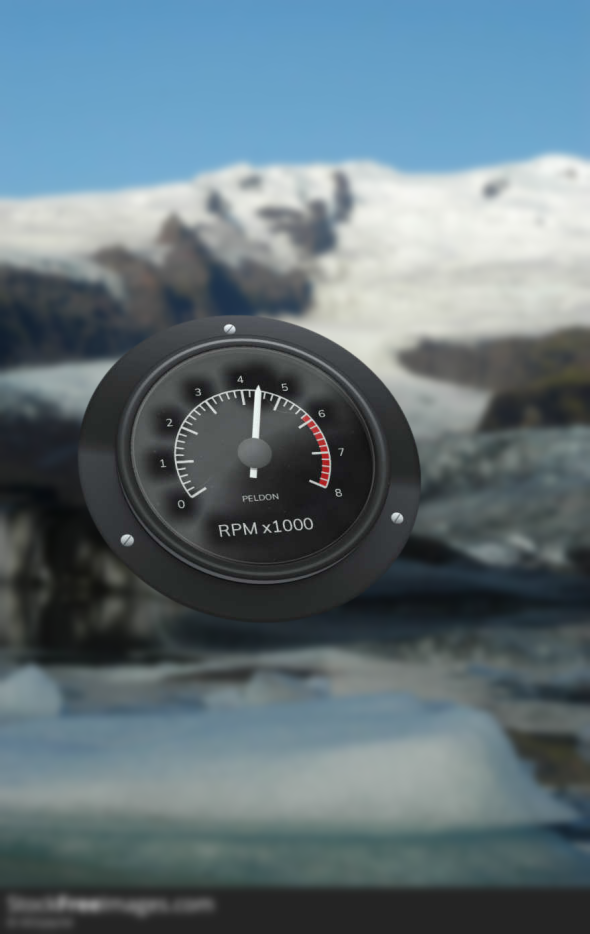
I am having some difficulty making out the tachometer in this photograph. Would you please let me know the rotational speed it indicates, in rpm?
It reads 4400 rpm
